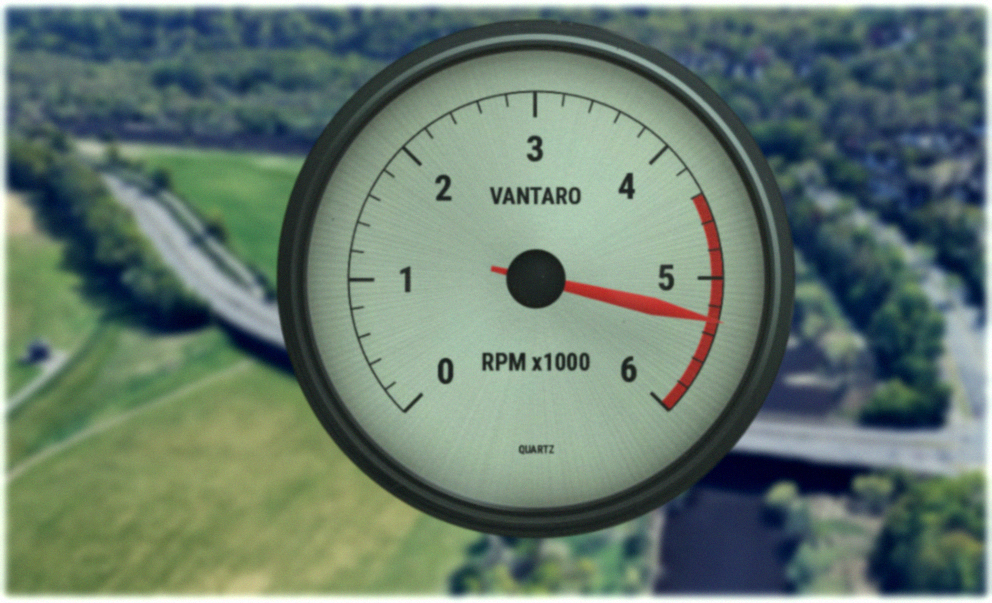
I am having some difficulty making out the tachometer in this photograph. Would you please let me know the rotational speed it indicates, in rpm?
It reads 5300 rpm
